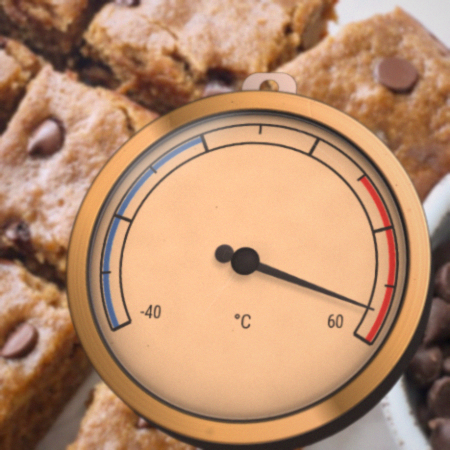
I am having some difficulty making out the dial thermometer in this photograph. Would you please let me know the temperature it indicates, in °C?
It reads 55 °C
